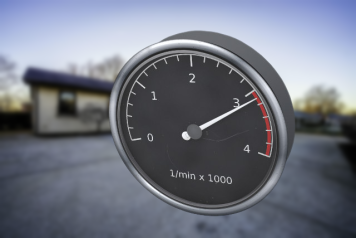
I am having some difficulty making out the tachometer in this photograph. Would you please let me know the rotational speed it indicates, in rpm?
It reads 3100 rpm
